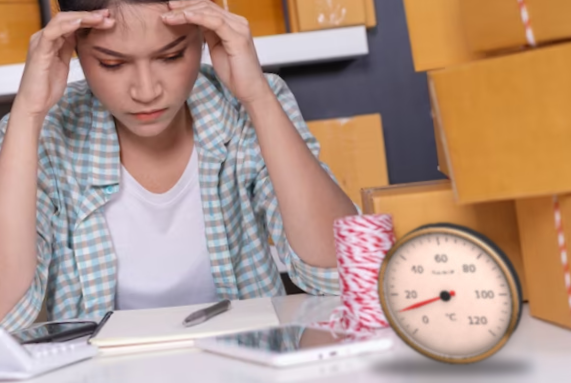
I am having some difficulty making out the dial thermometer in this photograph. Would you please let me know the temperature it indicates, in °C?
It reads 12 °C
